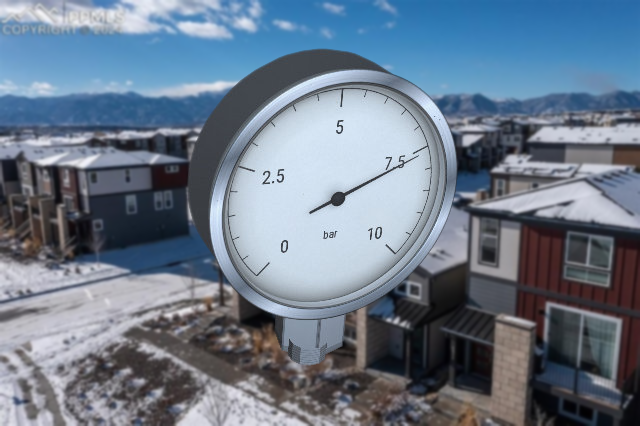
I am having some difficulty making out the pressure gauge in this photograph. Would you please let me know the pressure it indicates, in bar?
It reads 7.5 bar
